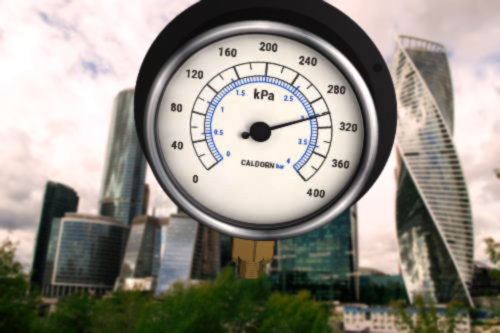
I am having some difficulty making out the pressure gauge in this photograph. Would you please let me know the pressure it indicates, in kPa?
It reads 300 kPa
